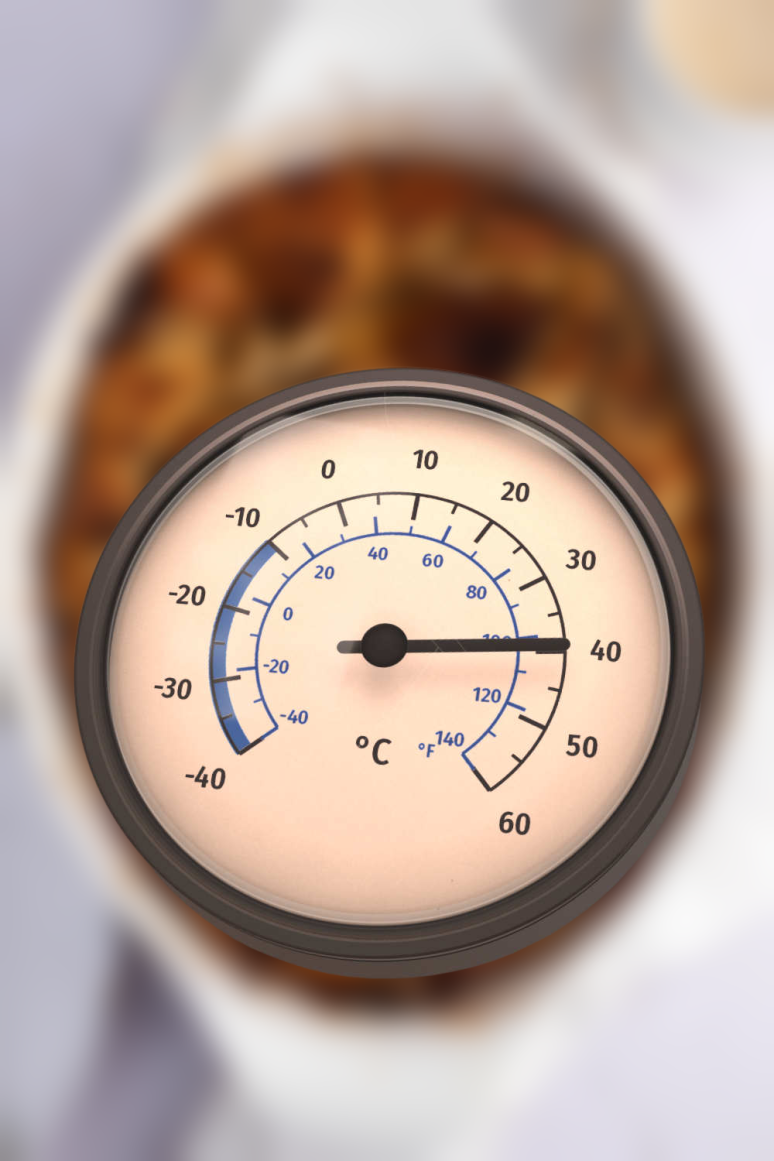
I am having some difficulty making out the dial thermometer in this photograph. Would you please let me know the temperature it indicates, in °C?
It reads 40 °C
